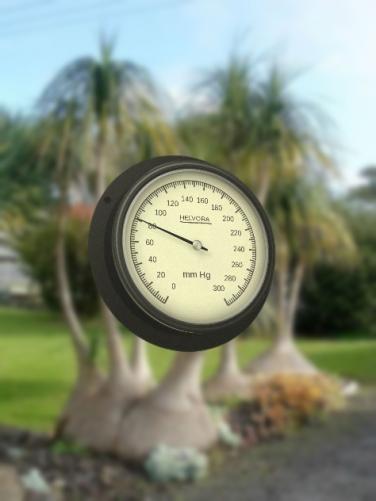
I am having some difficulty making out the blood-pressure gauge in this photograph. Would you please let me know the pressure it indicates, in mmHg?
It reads 80 mmHg
